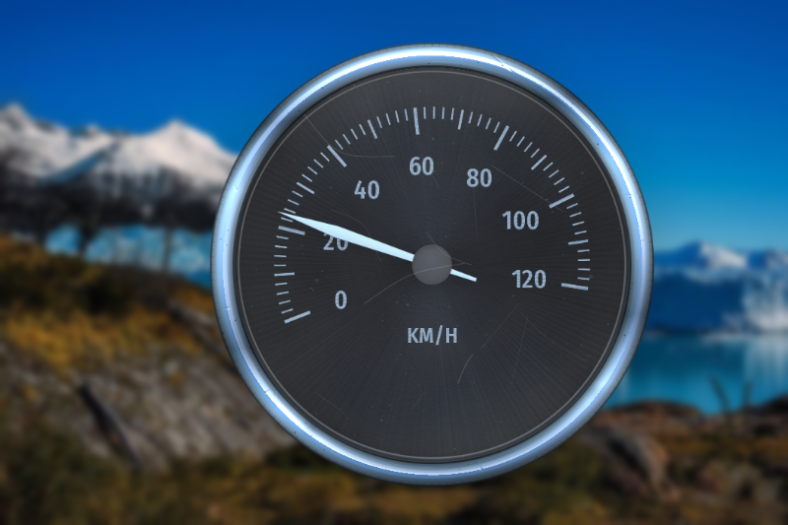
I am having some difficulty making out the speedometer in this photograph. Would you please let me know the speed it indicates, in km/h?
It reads 23 km/h
